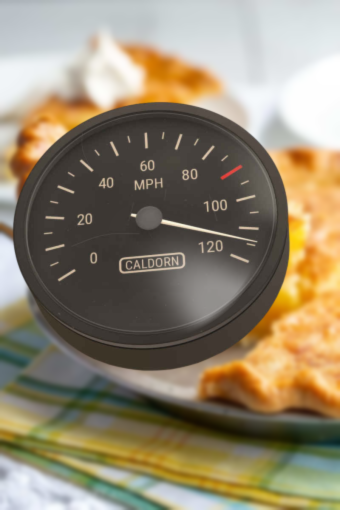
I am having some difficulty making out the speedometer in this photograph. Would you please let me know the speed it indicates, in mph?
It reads 115 mph
